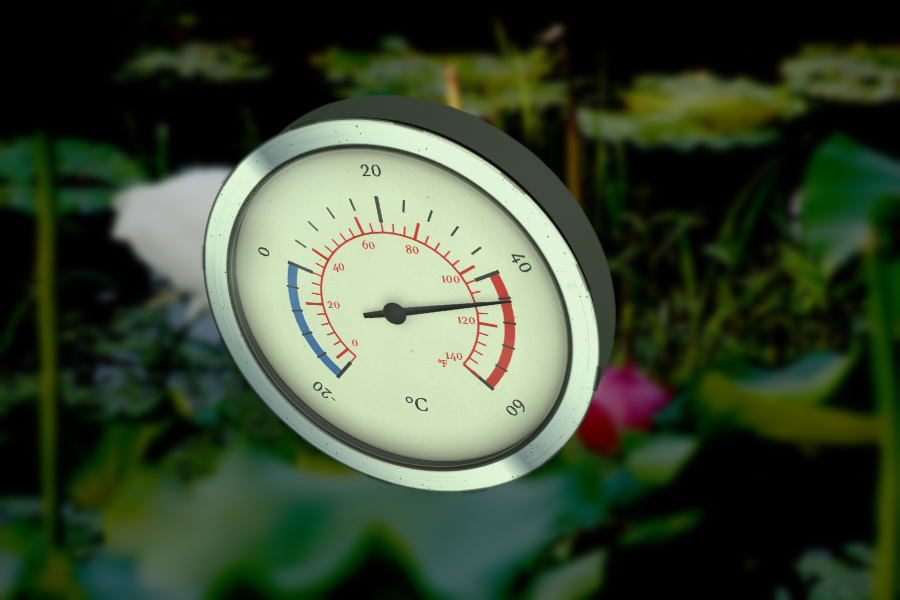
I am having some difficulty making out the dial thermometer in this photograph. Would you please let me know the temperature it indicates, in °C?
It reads 44 °C
